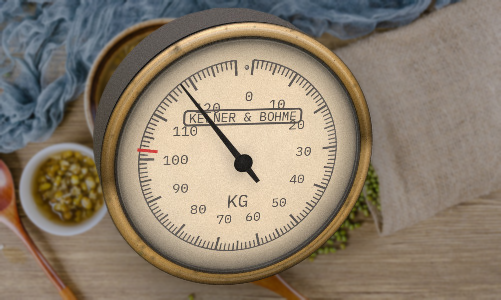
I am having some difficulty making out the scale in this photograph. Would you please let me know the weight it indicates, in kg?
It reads 118 kg
